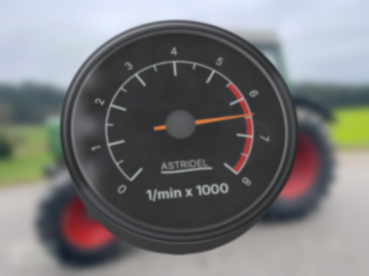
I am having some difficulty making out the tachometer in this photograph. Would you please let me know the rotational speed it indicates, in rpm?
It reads 6500 rpm
